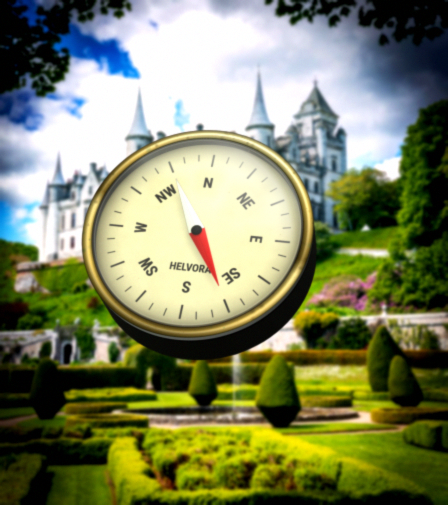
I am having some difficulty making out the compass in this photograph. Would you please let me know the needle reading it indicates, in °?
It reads 150 °
